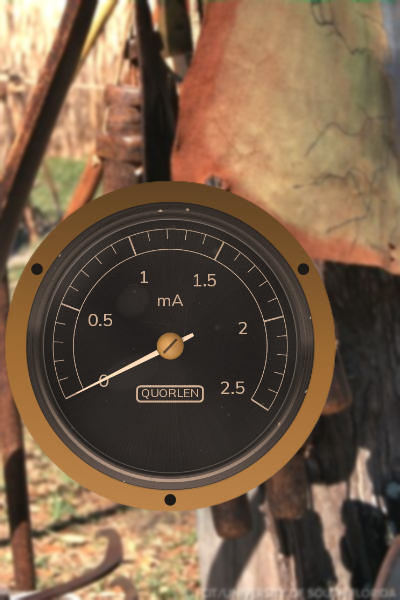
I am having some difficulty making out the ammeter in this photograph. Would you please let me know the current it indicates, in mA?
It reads 0 mA
